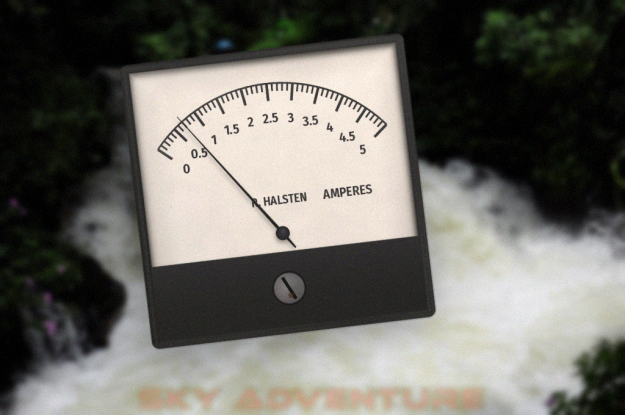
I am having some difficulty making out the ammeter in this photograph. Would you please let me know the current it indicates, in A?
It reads 0.7 A
